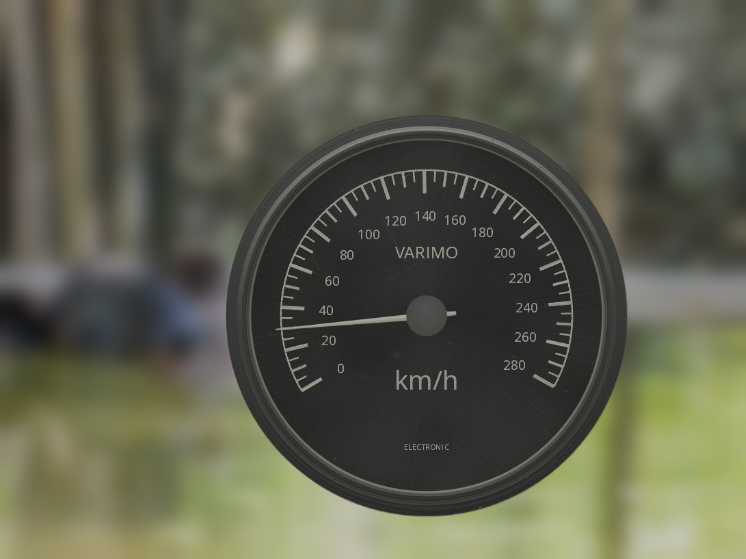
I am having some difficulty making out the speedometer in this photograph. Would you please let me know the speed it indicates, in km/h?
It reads 30 km/h
